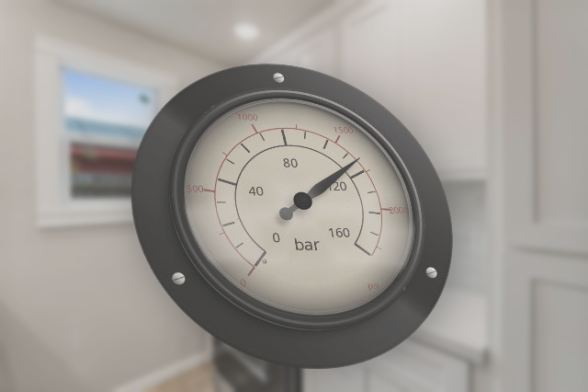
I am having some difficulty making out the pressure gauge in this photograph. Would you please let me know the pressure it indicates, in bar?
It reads 115 bar
